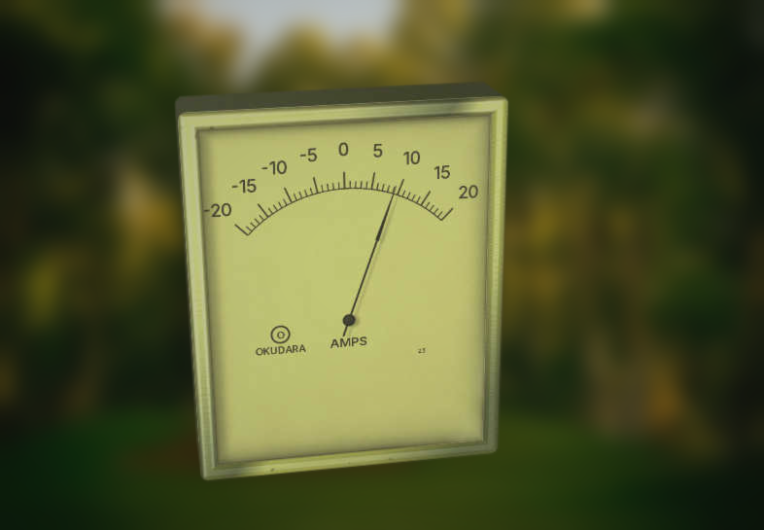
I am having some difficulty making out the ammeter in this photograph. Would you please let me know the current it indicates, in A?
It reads 9 A
